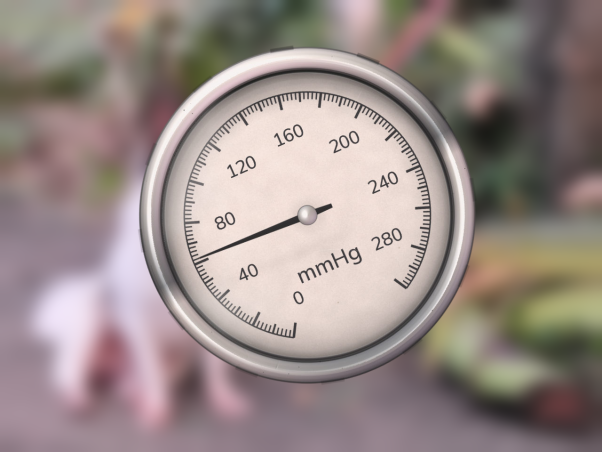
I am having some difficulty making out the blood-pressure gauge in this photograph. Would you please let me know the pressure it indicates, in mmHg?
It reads 62 mmHg
